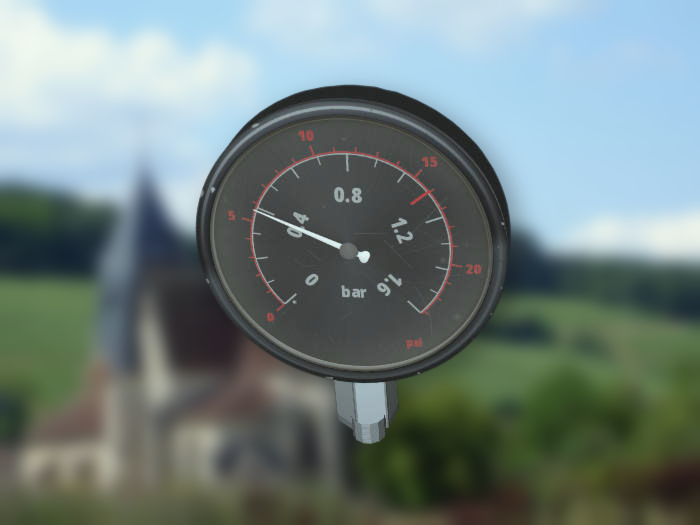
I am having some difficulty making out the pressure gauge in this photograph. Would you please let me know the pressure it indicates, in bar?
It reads 0.4 bar
